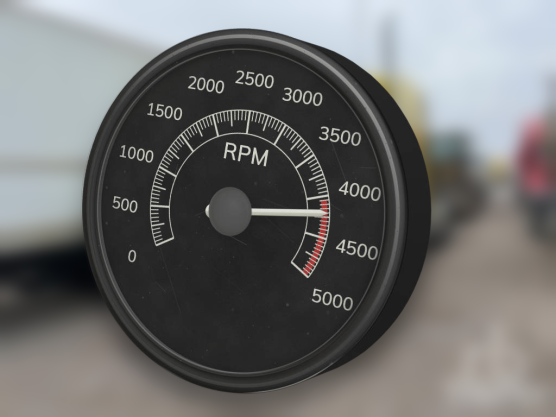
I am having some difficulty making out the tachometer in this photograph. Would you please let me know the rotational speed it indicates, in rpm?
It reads 4200 rpm
